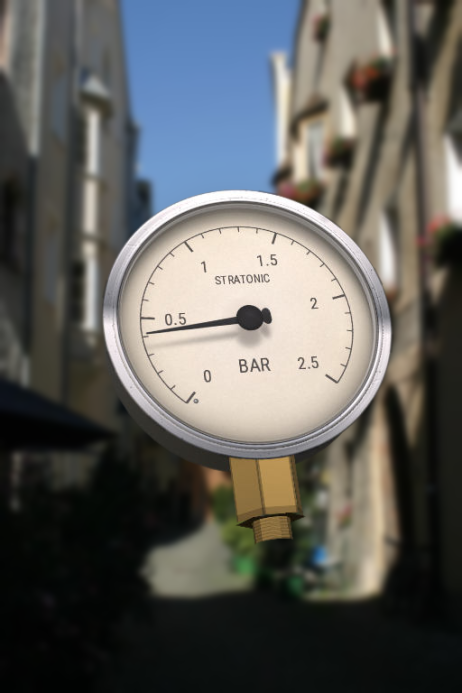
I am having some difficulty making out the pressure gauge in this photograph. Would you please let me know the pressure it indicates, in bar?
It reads 0.4 bar
